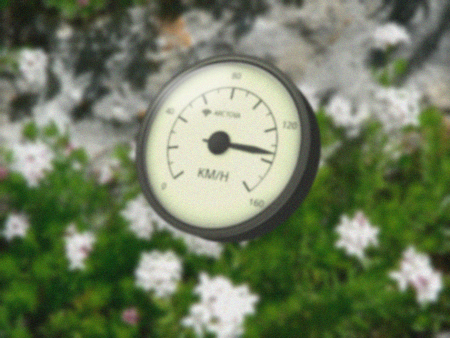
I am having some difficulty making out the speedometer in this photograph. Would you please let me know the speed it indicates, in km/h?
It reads 135 km/h
